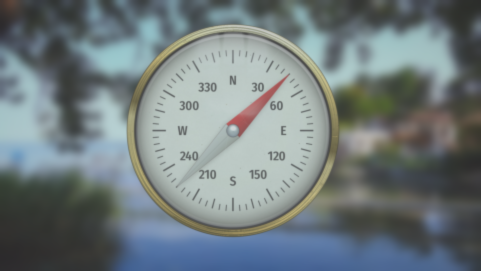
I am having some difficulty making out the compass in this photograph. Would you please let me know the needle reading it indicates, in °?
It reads 45 °
